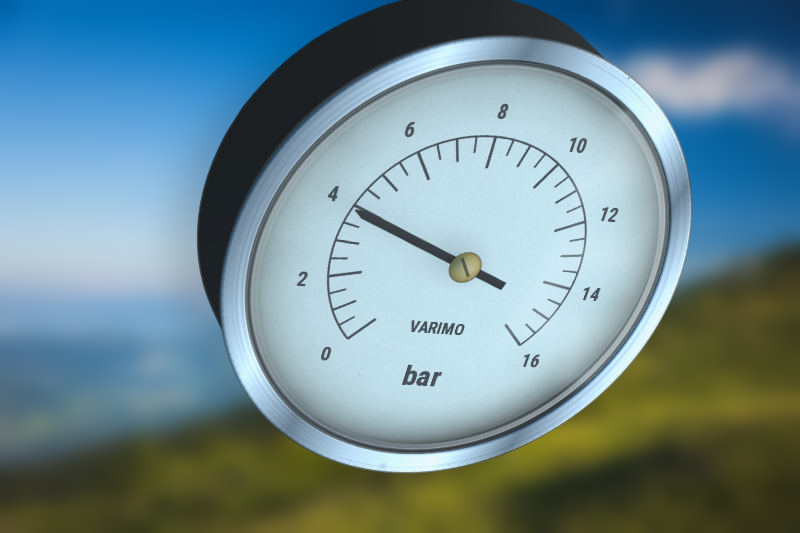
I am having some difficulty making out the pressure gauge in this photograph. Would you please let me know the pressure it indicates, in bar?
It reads 4 bar
